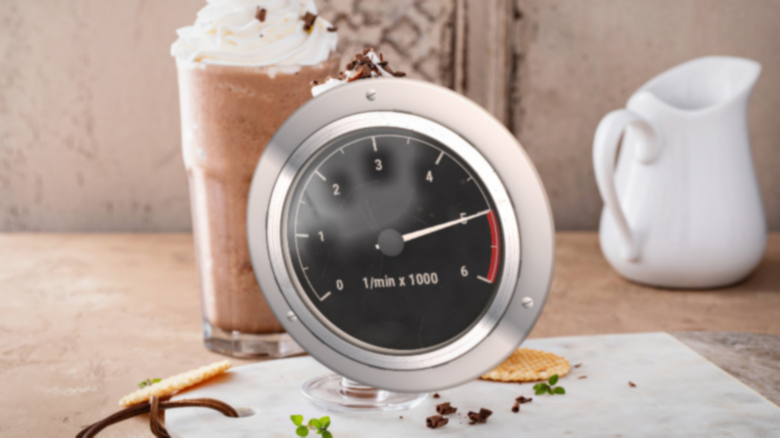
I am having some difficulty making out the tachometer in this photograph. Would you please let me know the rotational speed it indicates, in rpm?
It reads 5000 rpm
